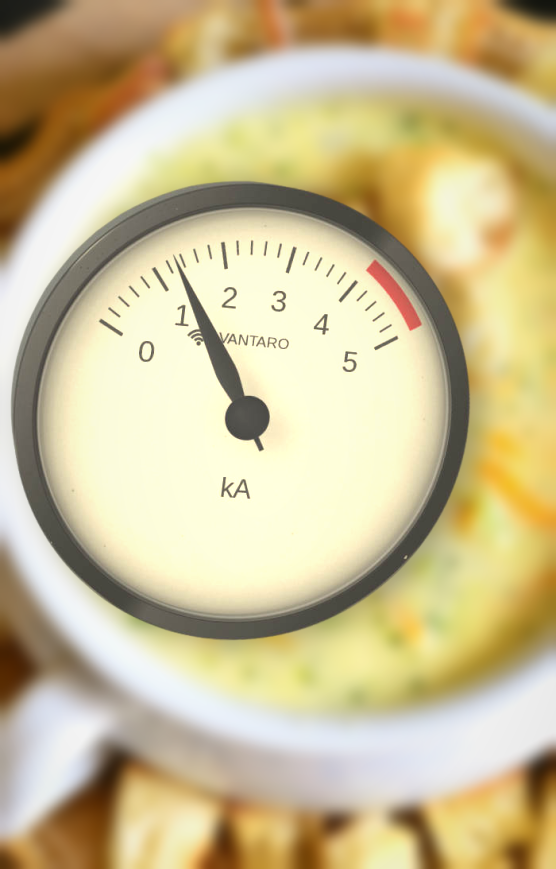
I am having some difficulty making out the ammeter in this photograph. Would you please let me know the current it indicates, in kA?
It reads 1.3 kA
